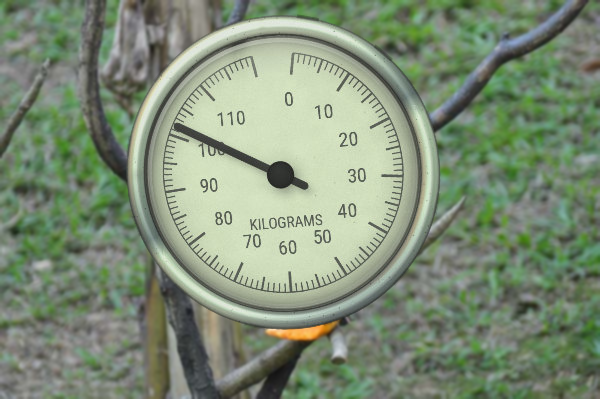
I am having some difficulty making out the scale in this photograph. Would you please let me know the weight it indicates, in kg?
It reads 102 kg
